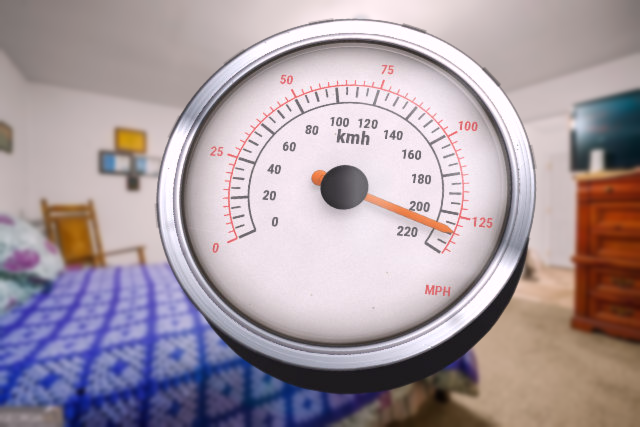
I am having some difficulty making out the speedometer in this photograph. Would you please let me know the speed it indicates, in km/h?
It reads 210 km/h
